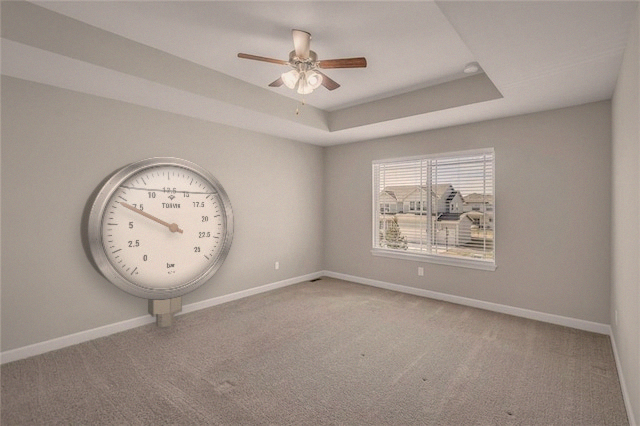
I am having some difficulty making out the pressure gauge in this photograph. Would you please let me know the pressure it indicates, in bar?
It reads 7 bar
